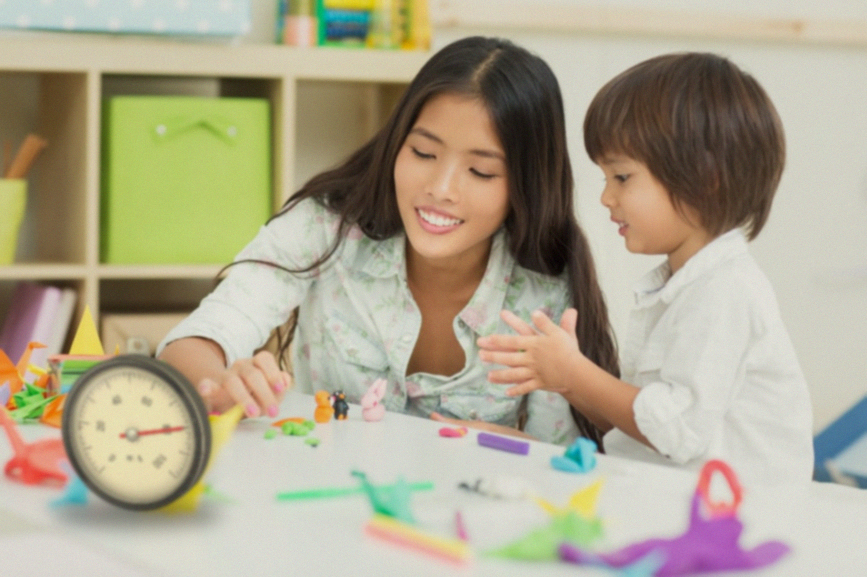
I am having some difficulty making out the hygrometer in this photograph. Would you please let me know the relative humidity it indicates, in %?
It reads 80 %
